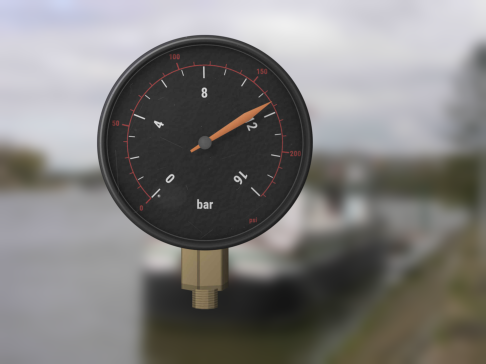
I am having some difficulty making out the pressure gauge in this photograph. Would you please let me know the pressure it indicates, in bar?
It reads 11.5 bar
